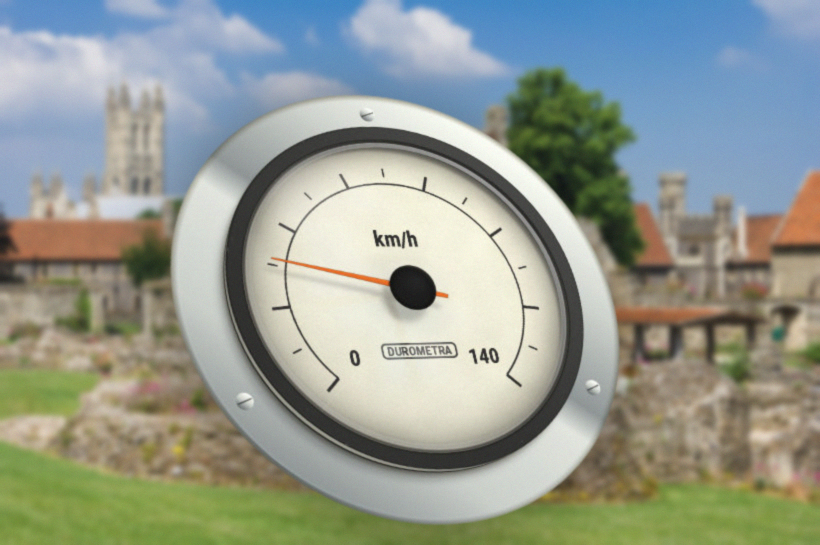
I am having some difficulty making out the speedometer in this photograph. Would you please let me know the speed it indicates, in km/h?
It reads 30 km/h
